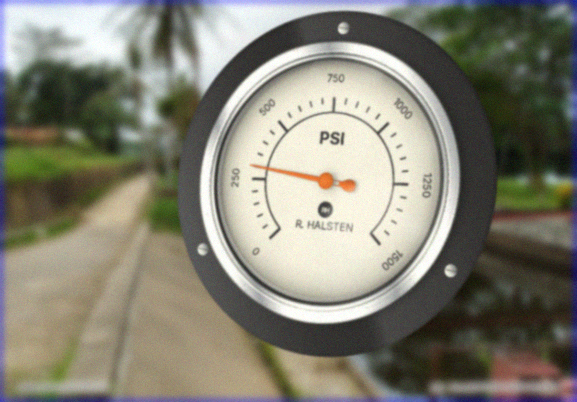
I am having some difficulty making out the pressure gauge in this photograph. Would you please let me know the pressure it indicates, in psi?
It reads 300 psi
